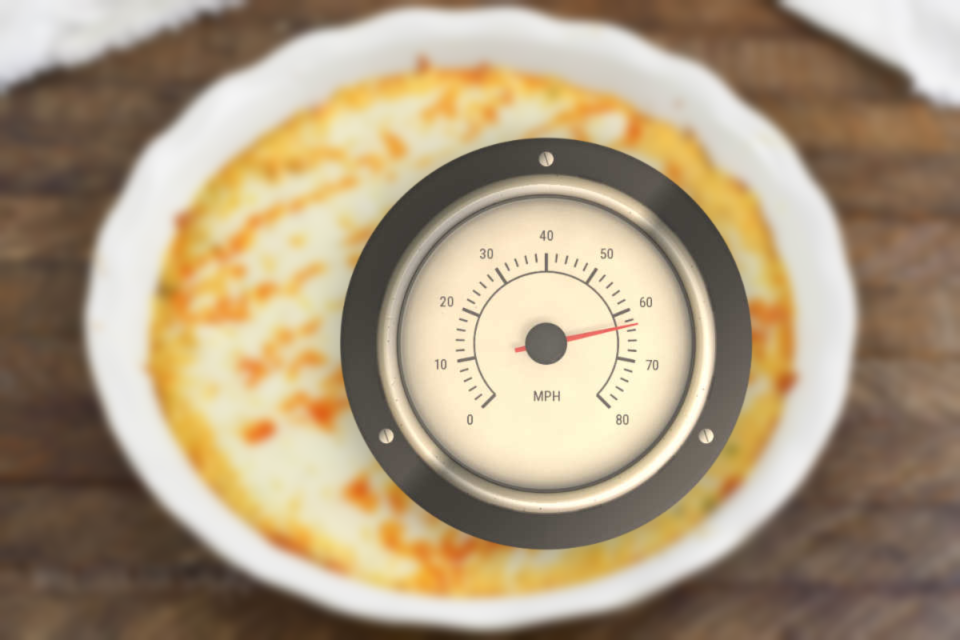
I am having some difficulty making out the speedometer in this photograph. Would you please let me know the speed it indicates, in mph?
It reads 63 mph
